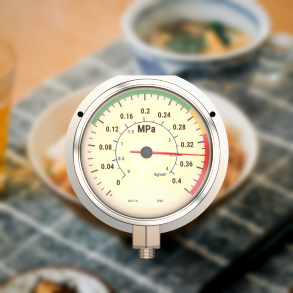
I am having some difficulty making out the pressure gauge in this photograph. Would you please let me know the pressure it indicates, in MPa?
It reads 0.34 MPa
